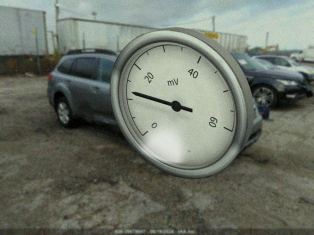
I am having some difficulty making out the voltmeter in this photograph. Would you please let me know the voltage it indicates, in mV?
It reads 12.5 mV
